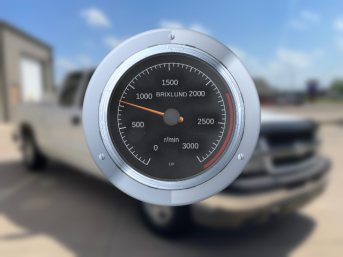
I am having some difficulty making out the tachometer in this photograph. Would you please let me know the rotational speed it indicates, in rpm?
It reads 800 rpm
